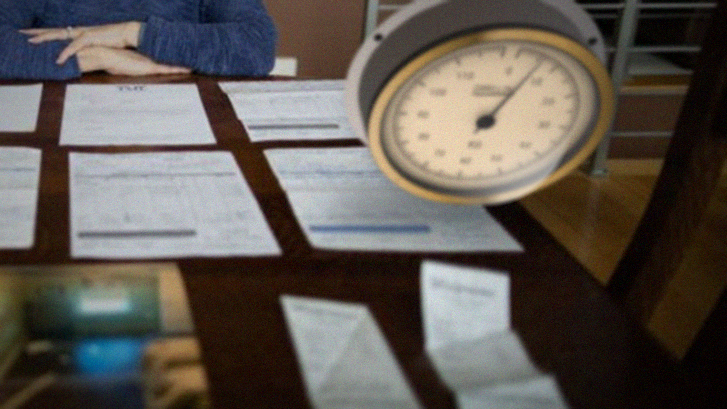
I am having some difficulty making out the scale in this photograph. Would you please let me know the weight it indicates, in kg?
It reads 5 kg
